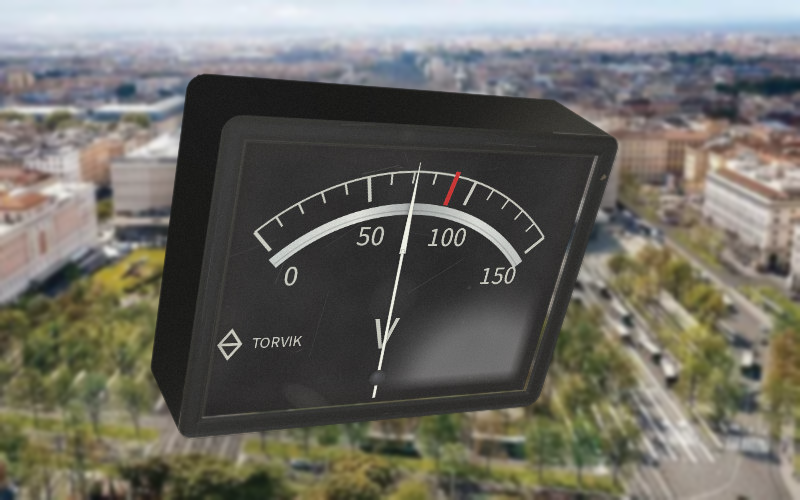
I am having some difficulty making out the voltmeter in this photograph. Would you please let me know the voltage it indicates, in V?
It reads 70 V
